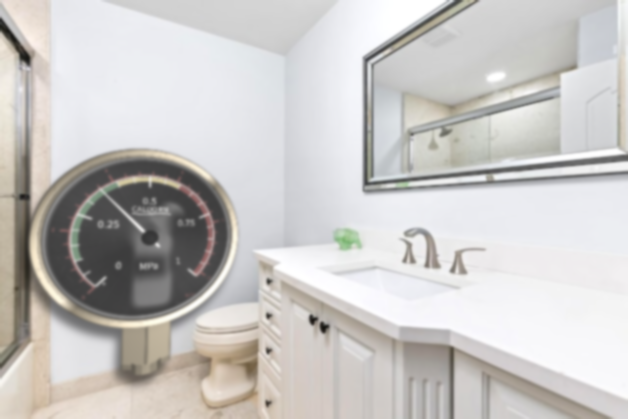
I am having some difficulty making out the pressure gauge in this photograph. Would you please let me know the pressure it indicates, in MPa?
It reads 0.35 MPa
